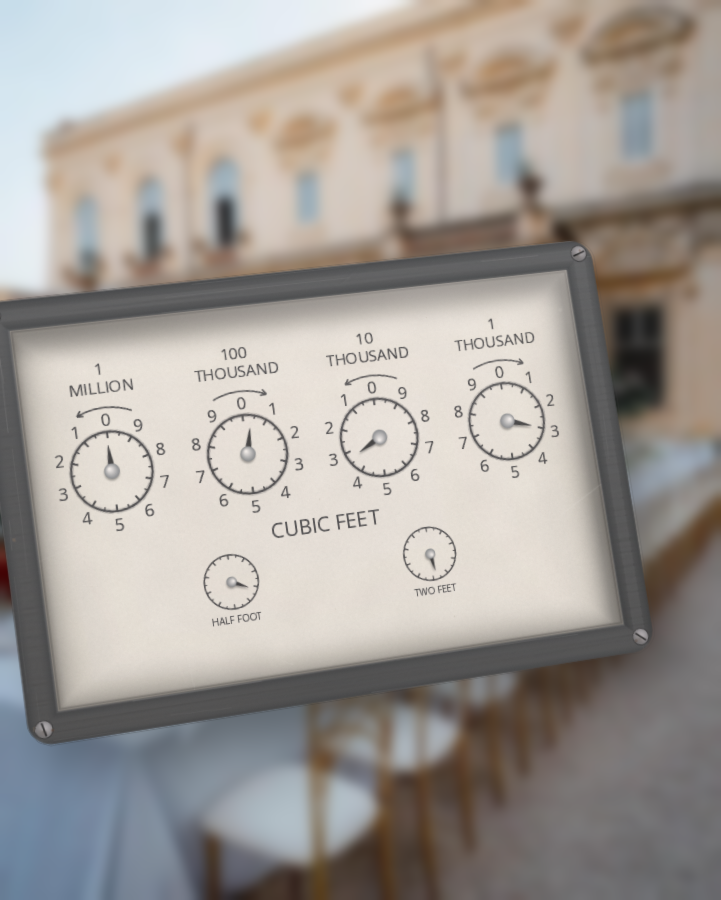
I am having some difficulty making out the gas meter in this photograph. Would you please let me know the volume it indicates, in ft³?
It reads 3300 ft³
